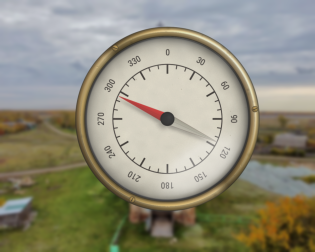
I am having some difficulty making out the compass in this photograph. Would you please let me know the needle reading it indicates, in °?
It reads 295 °
